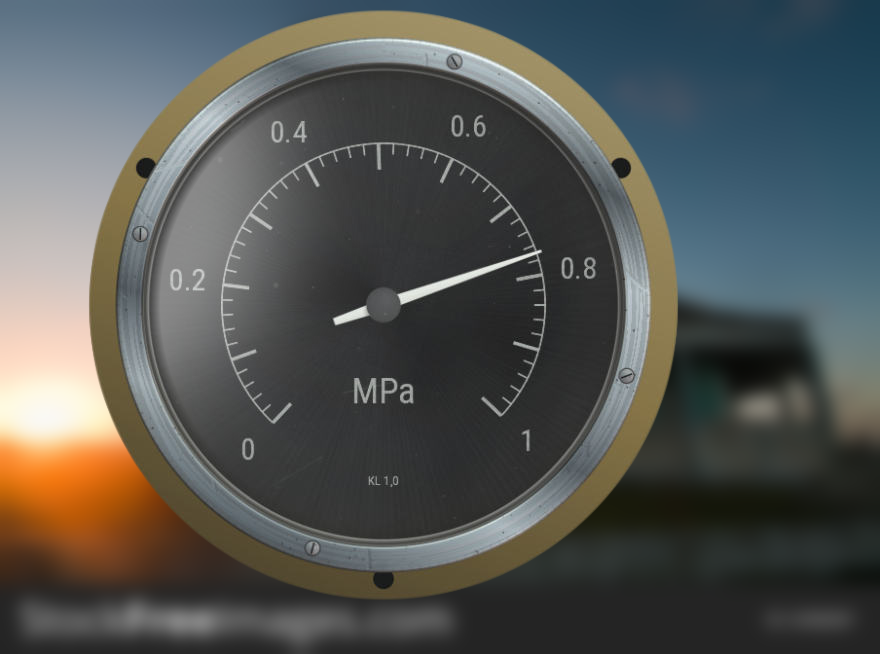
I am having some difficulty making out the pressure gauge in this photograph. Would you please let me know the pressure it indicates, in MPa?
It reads 0.77 MPa
